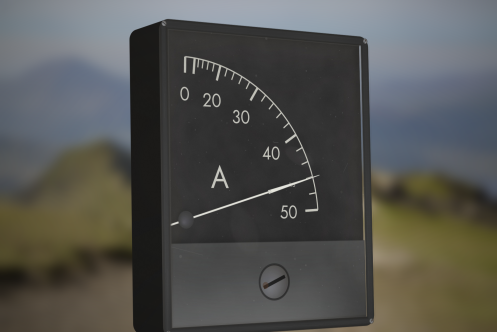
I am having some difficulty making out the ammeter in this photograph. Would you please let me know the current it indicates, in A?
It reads 46 A
